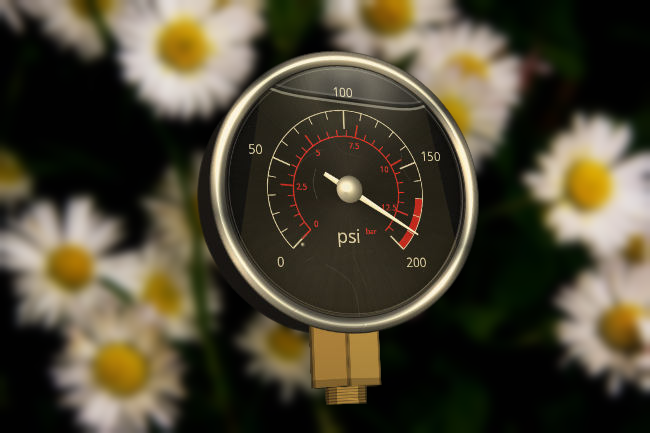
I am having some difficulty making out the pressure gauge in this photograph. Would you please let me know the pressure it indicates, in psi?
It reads 190 psi
